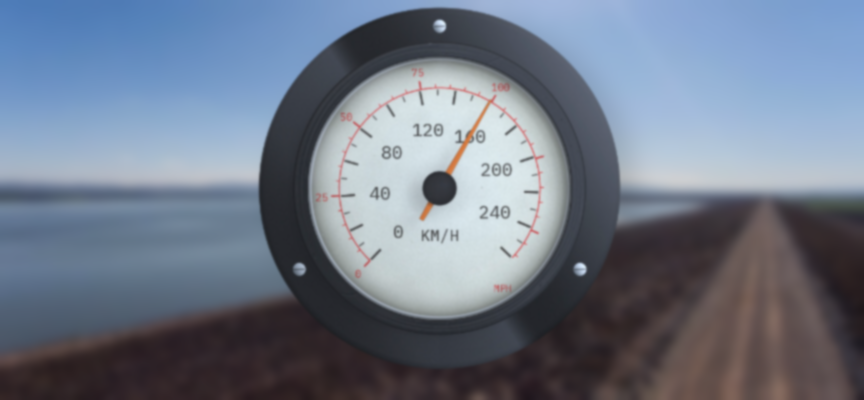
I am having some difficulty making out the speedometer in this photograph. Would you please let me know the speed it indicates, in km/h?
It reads 160 km/h
